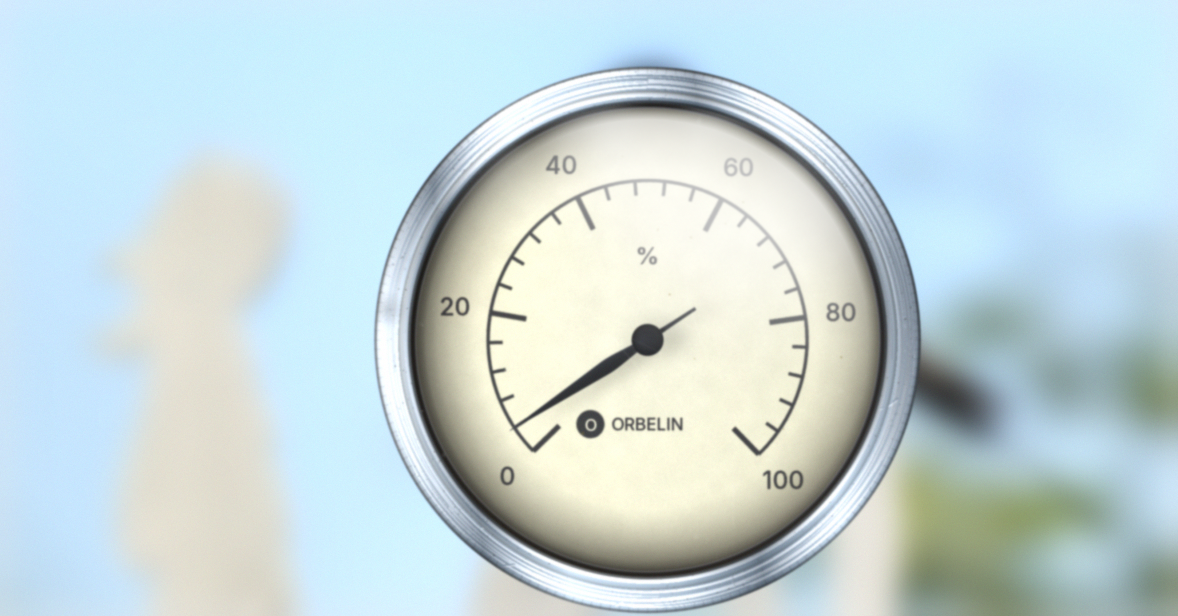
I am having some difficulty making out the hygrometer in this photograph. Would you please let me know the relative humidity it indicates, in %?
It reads 4 %
